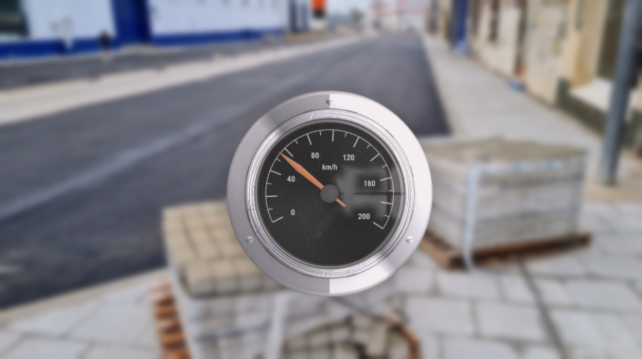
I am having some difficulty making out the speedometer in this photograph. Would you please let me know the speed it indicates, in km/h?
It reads 55 km/h
